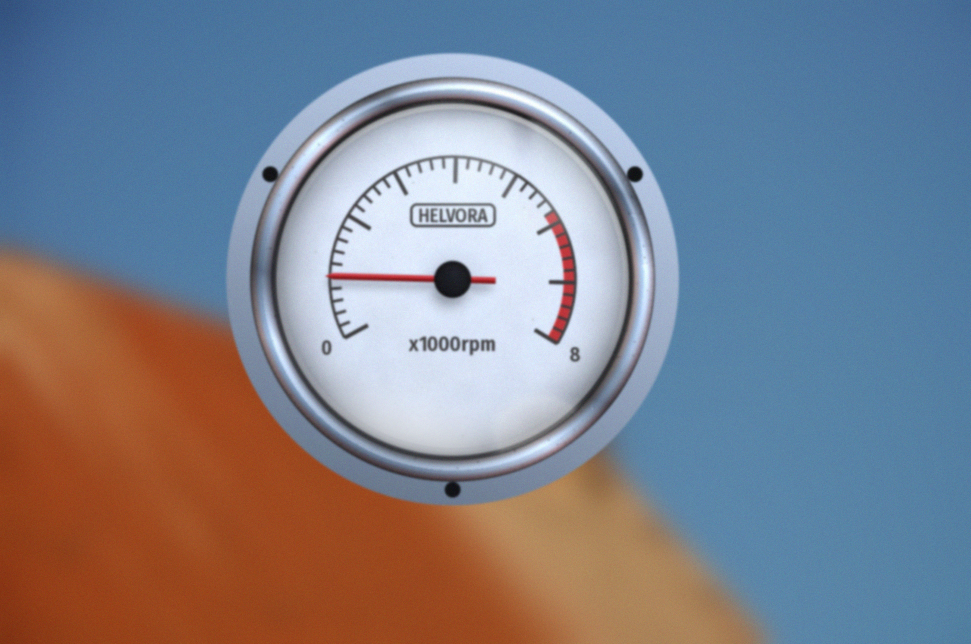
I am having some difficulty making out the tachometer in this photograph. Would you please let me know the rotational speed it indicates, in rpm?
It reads 1000 rpm
